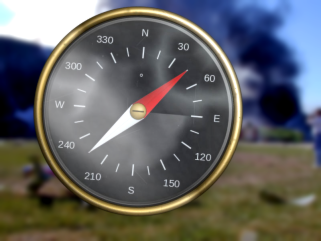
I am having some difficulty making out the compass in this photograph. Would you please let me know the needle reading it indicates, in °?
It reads 45 °
